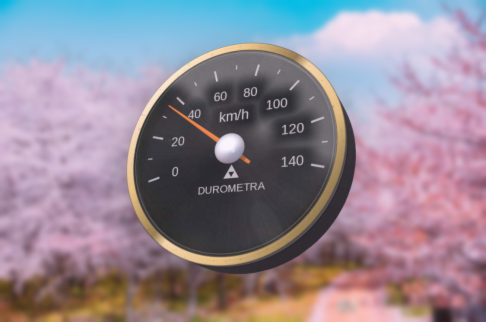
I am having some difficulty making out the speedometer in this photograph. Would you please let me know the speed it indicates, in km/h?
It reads 35 km/h
